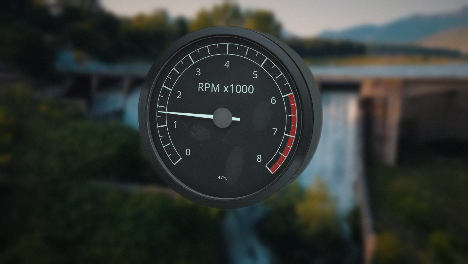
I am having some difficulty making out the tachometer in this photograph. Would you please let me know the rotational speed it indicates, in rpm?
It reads 1375 rpm
